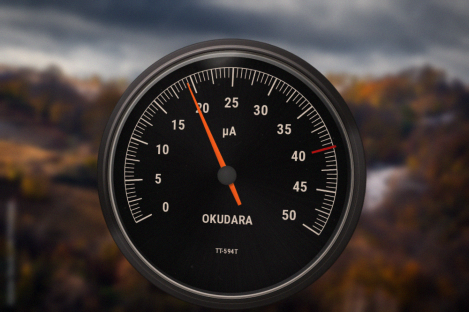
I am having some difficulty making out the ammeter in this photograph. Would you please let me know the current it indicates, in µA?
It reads 19.5 µA
